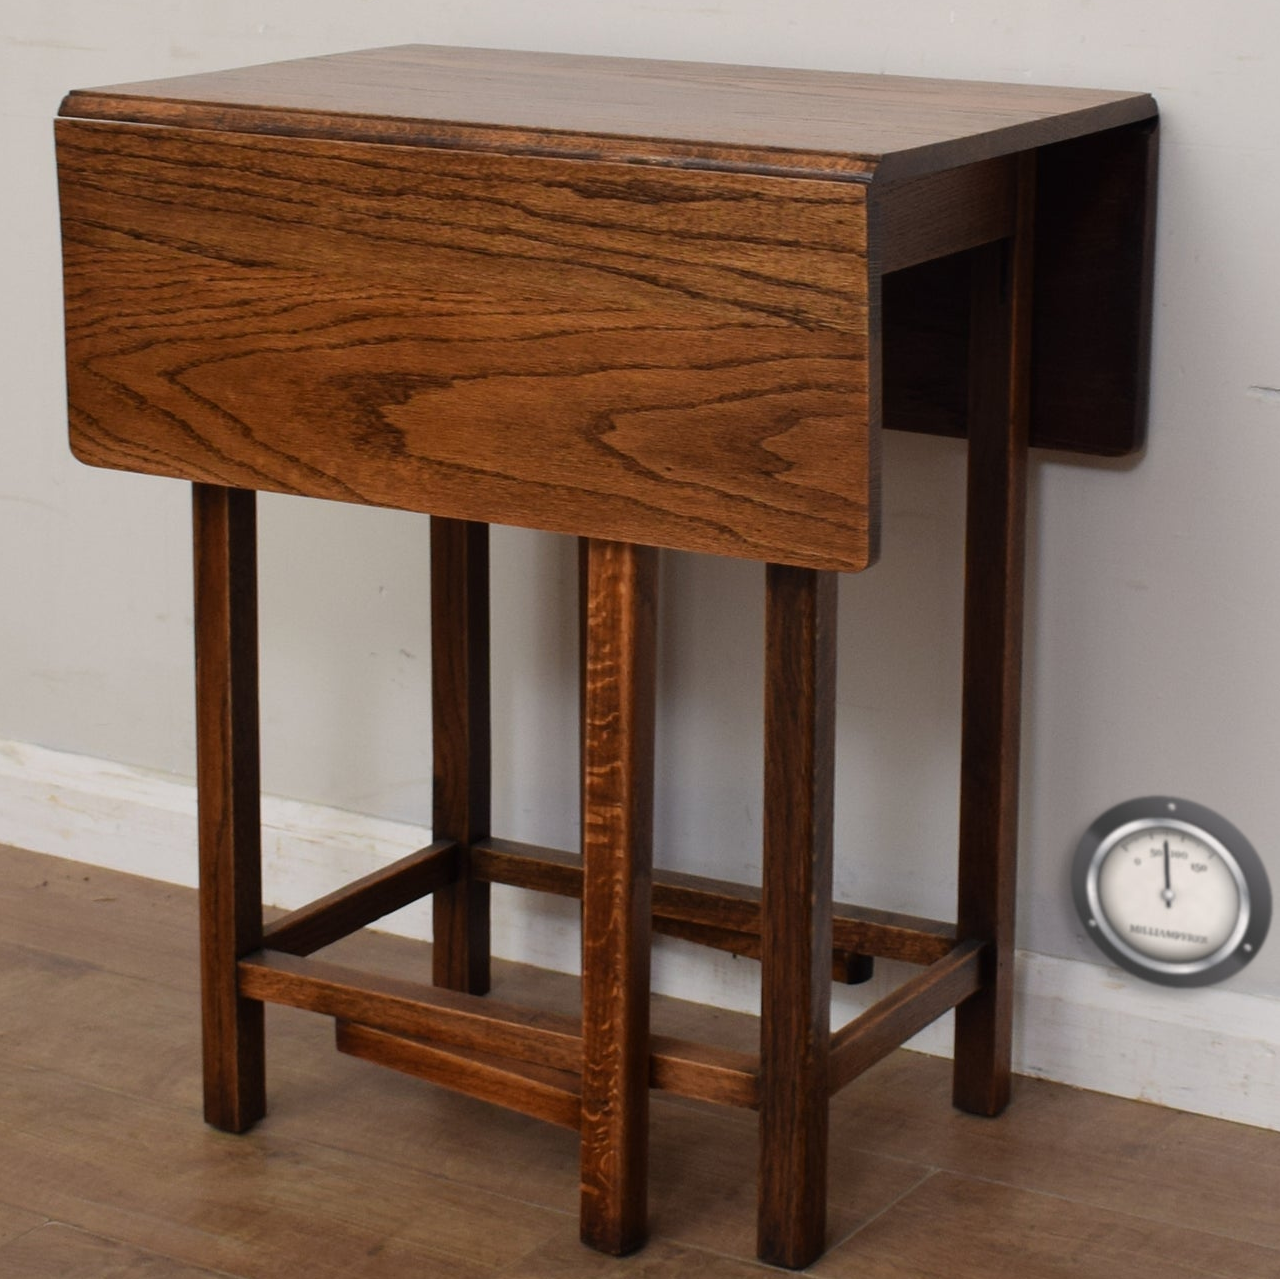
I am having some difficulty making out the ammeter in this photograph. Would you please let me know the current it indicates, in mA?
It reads 75 mA
